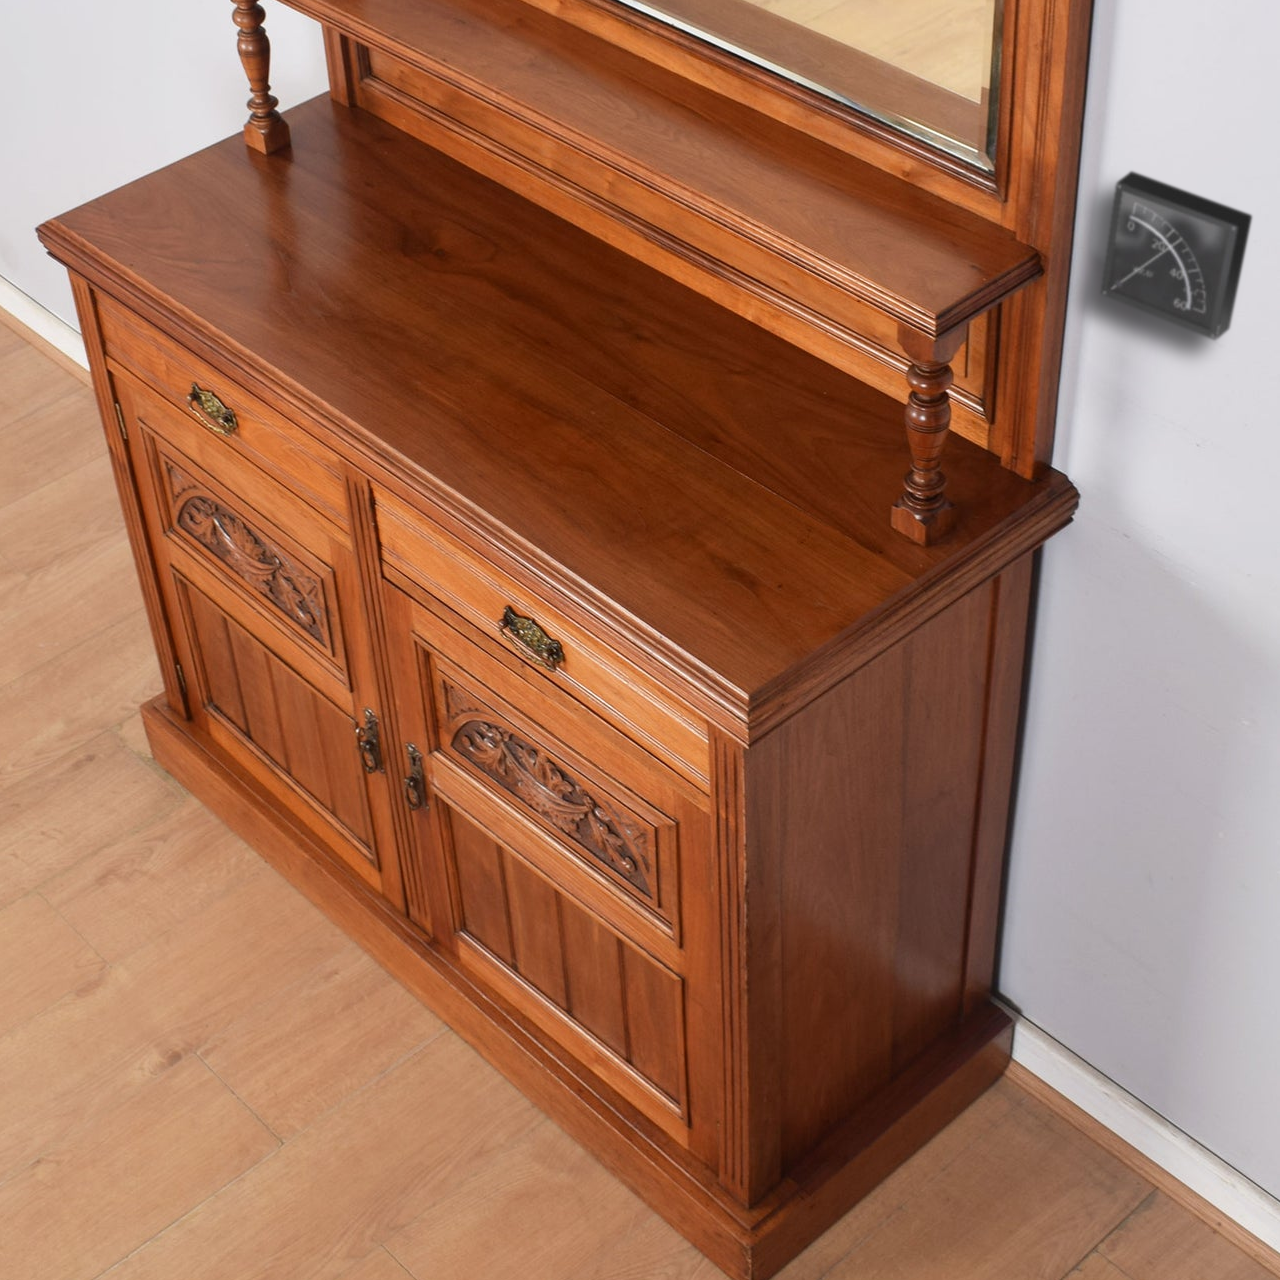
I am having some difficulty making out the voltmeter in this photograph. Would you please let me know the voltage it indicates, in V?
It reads 25 V
